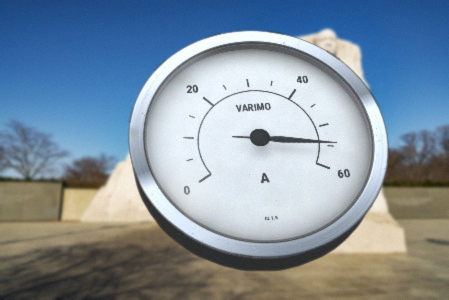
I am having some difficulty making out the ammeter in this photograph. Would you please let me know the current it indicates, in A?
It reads 55 A
